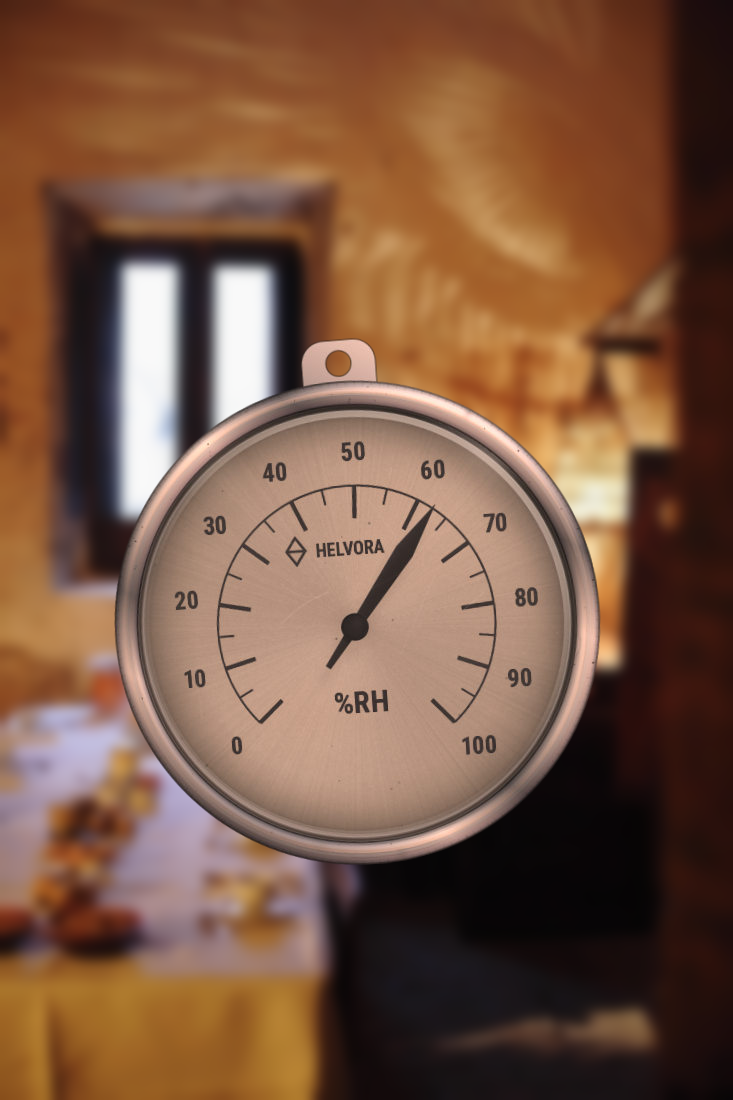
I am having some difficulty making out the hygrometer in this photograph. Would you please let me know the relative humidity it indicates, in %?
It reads 62.5 %
